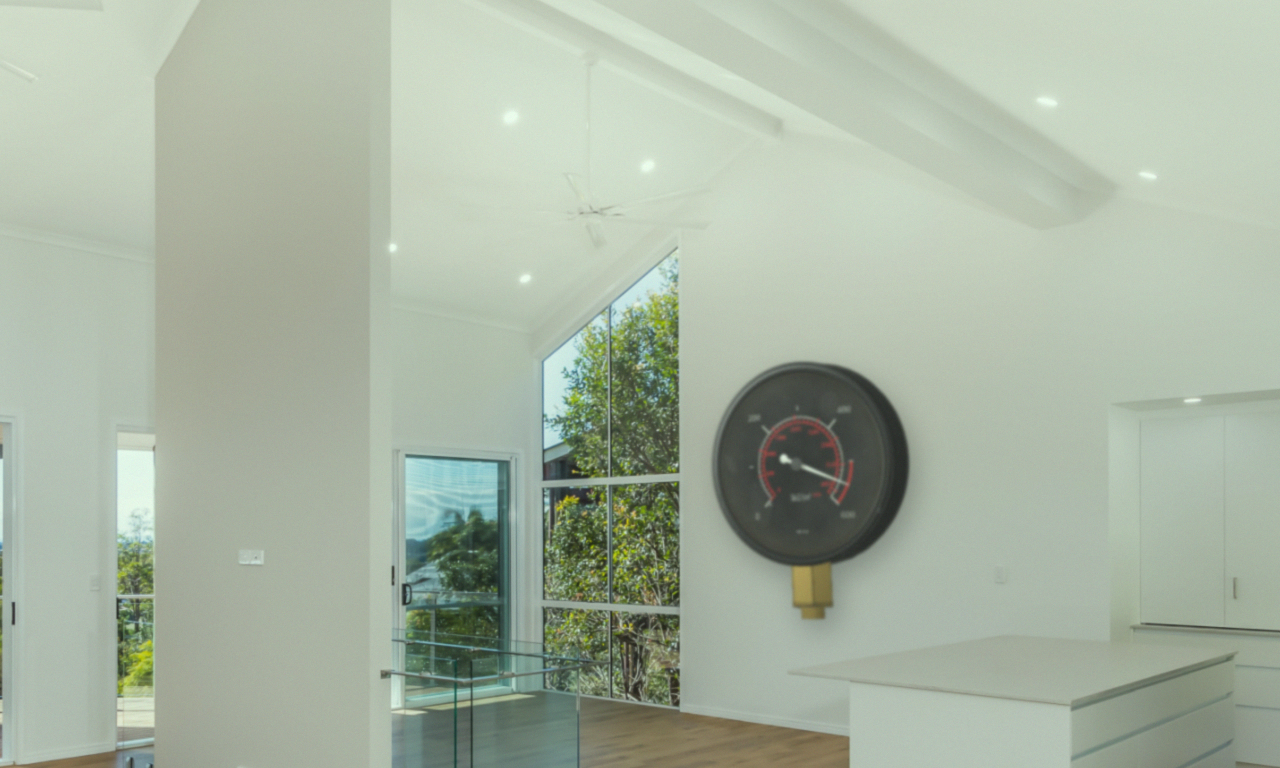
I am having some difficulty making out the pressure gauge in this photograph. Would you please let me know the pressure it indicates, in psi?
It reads 550 psi
